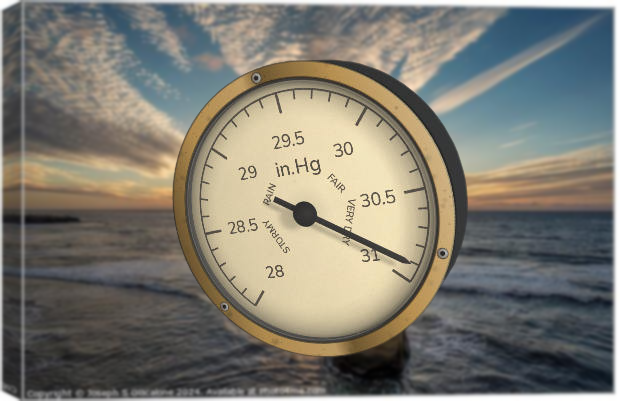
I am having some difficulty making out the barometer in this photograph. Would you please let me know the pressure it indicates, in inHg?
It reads 30.9 inHg
